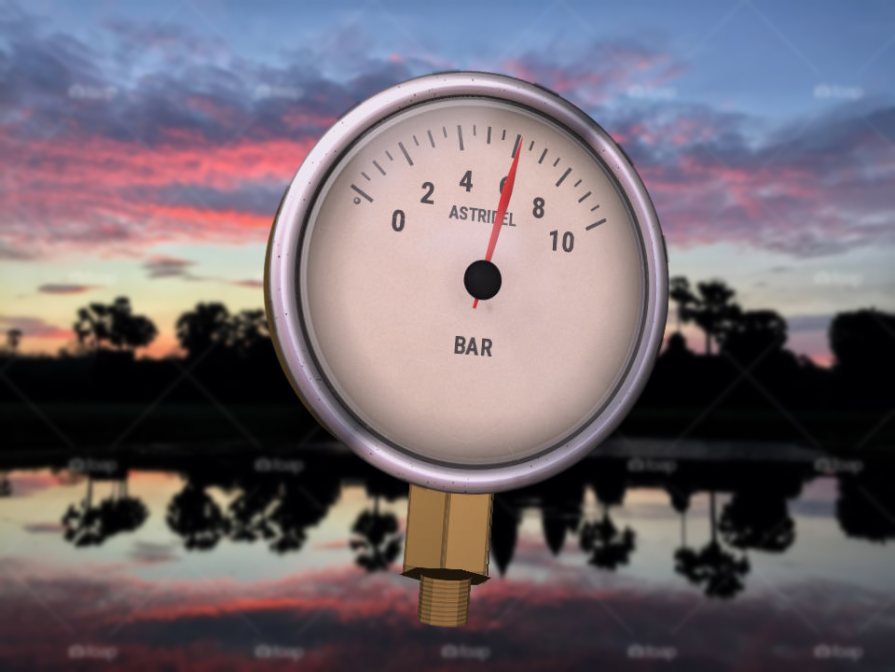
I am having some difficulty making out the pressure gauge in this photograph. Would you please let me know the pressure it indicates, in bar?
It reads 6 bar
